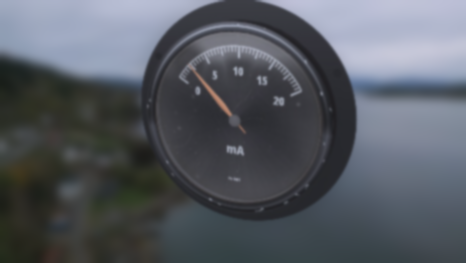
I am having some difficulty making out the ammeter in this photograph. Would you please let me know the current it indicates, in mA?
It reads 2.5 mA
